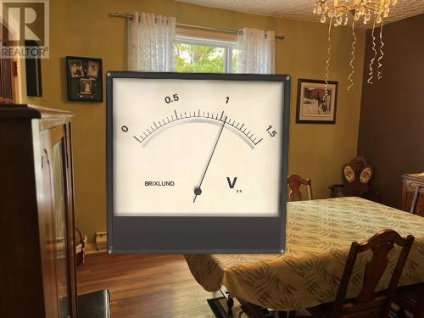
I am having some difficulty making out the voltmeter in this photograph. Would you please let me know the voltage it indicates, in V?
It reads 1.05 V
